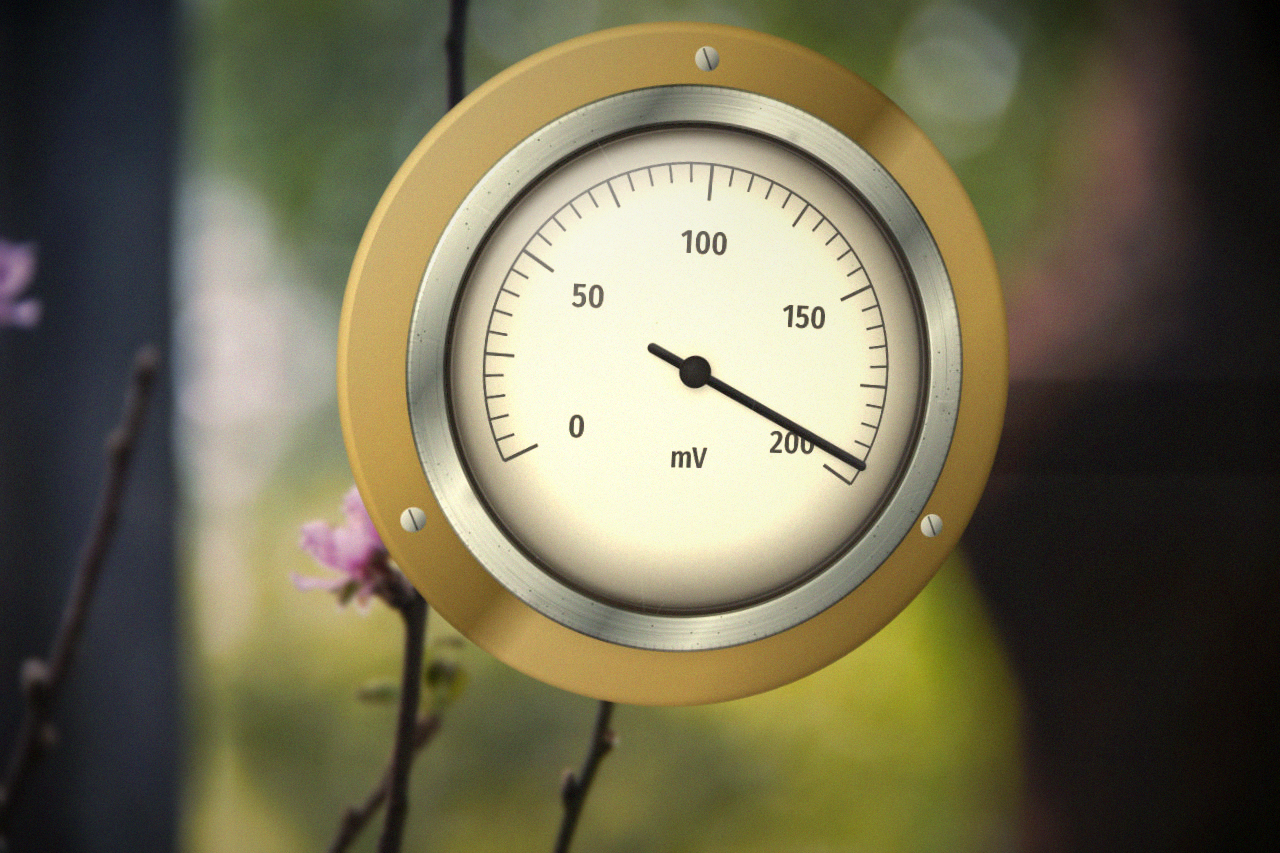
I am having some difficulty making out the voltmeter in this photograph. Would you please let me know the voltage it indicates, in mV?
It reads 195 mV
